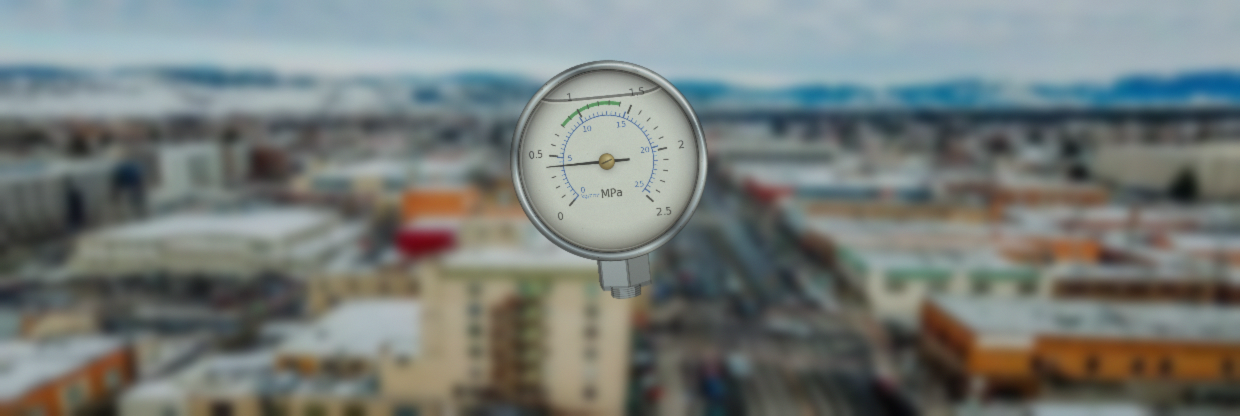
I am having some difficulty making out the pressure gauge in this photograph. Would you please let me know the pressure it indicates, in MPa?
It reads 0.4 MPa
